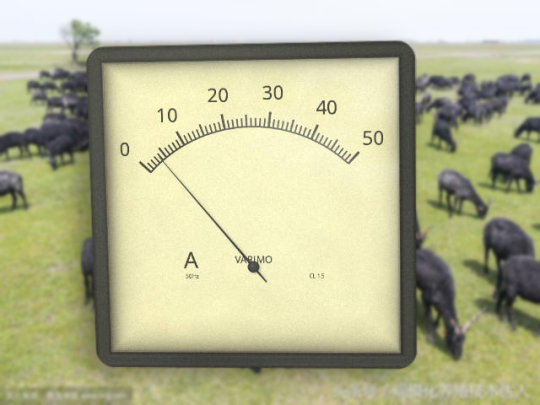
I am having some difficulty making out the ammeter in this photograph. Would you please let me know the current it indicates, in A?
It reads 4 A
